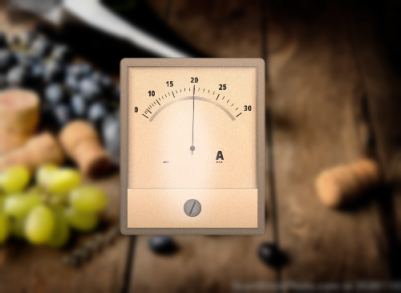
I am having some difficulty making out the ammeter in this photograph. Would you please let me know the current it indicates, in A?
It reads 20 A
